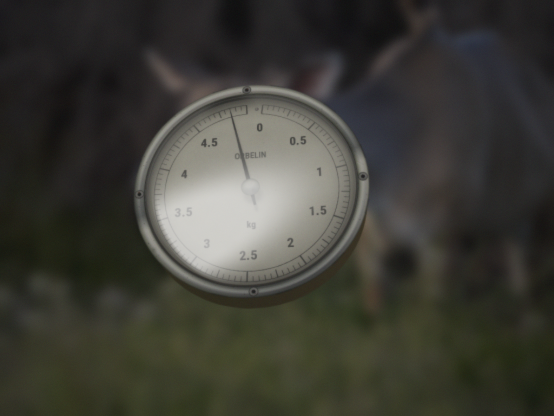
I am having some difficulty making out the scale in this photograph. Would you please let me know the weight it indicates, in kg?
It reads 4.85 kg
